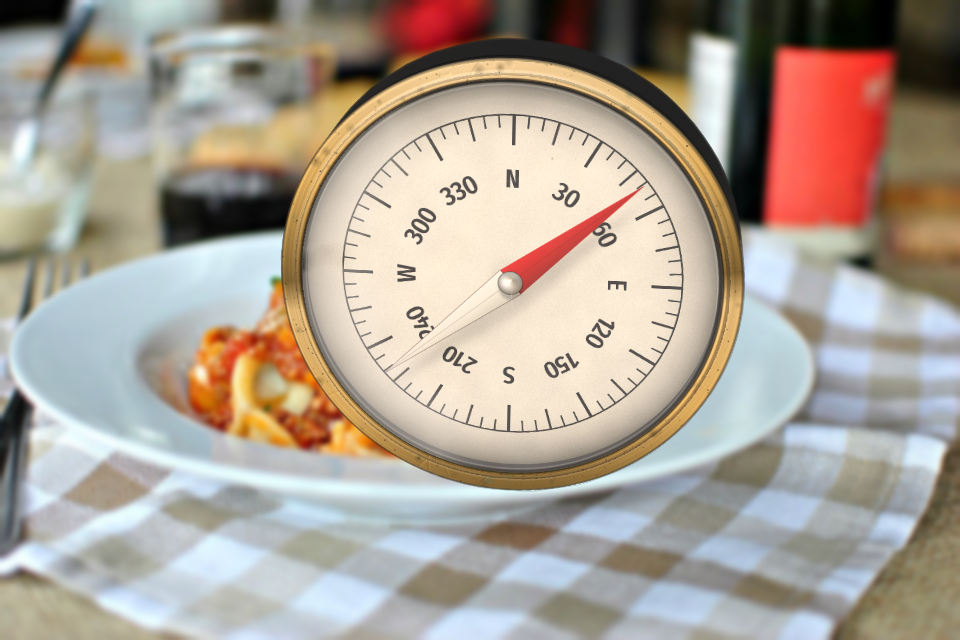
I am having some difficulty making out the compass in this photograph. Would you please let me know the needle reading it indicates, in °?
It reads 50 °
